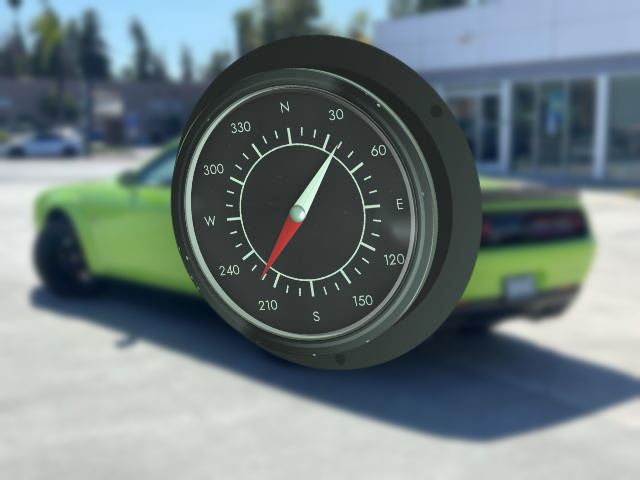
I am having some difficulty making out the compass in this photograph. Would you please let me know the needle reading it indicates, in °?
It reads 220 °
